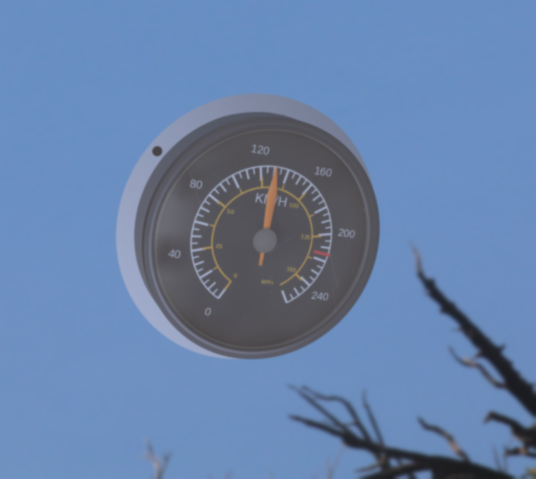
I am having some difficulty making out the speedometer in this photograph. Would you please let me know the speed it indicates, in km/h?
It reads 130 km/h
